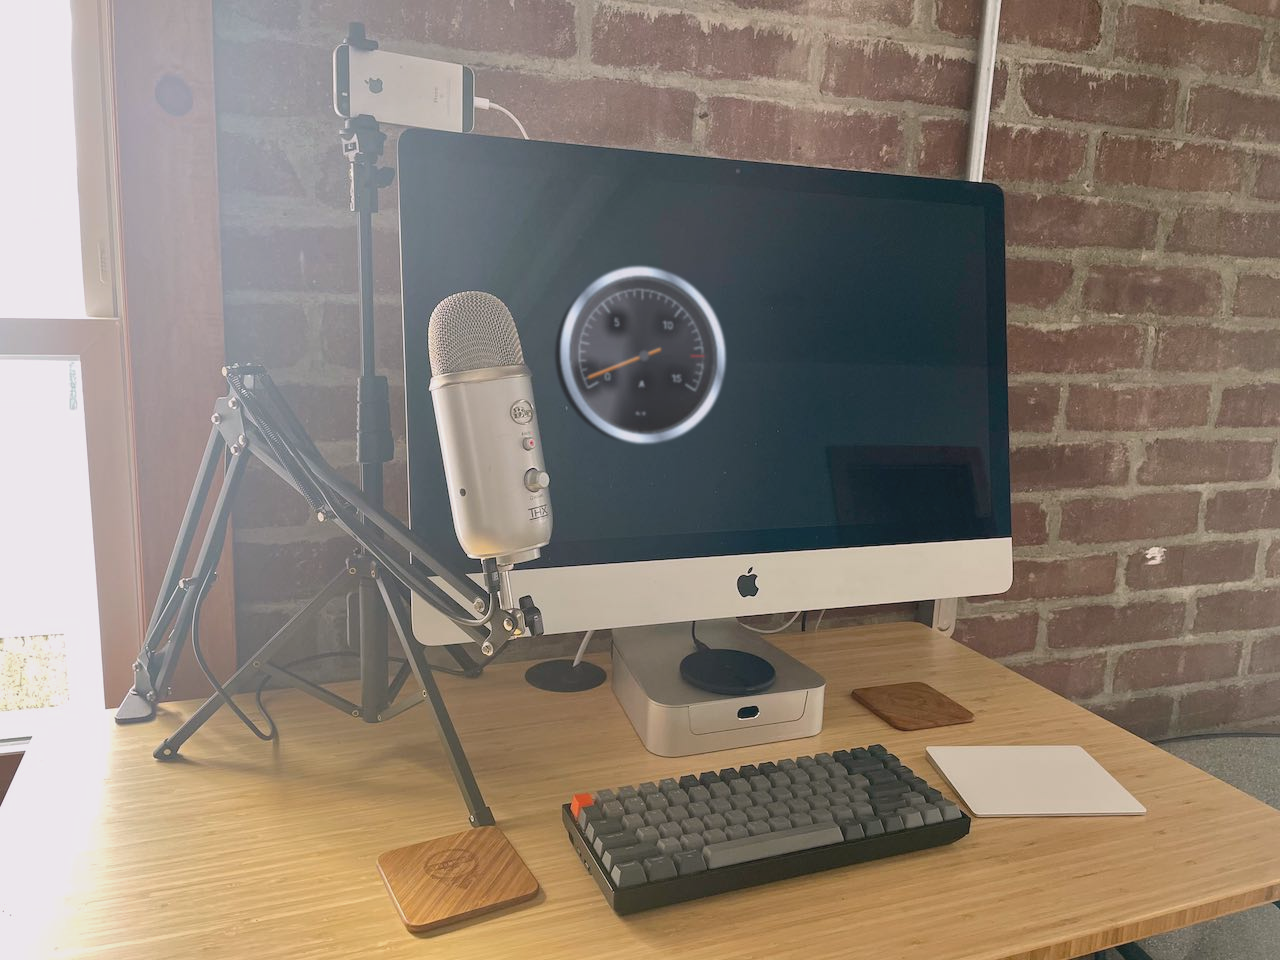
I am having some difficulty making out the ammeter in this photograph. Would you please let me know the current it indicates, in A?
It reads 0.5 A
